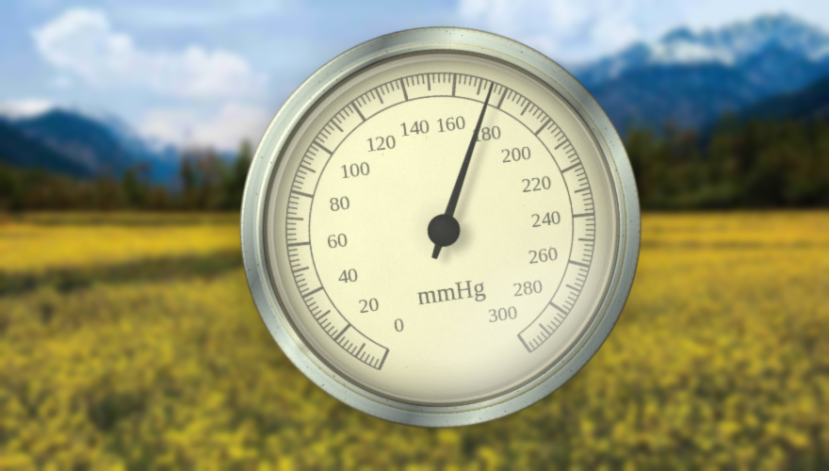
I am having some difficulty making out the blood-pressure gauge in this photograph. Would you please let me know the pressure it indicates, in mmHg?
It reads 174 mmHg
